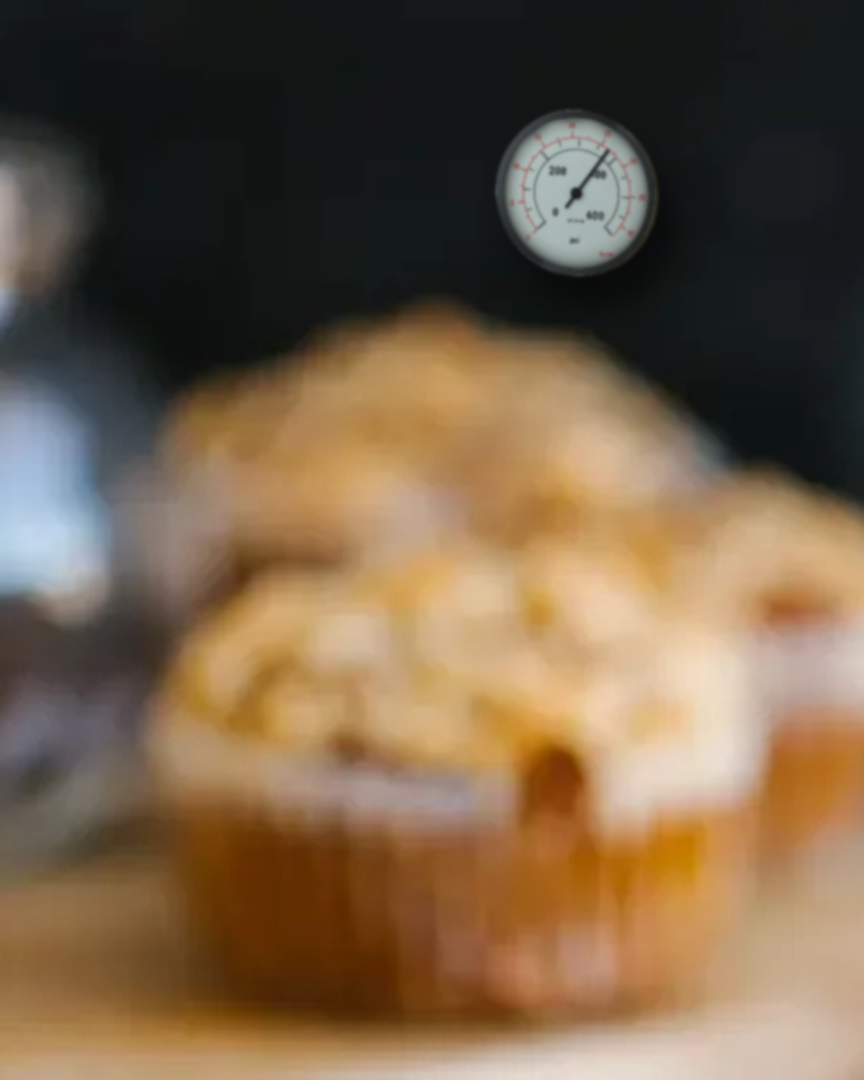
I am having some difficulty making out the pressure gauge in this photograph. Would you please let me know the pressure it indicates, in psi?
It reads 375 psi
